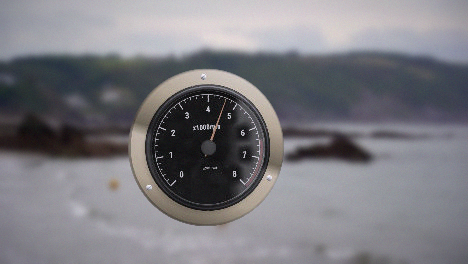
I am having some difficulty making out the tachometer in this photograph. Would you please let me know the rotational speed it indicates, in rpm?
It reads 4600 rpm
